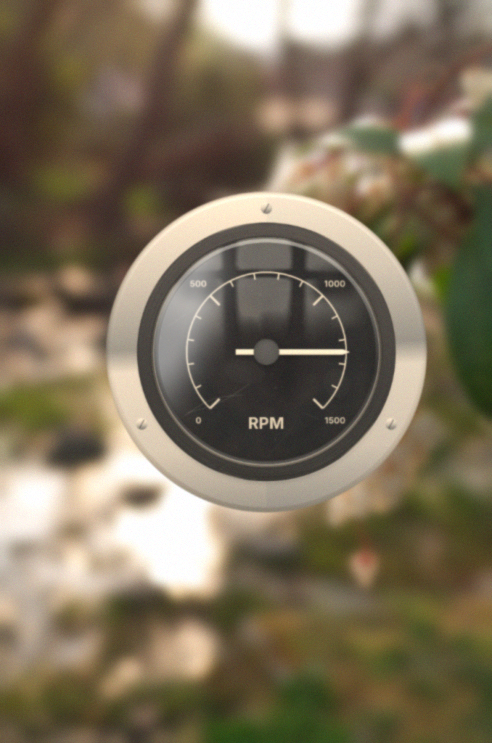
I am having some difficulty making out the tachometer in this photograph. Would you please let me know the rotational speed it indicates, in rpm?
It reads 1250 rpm
